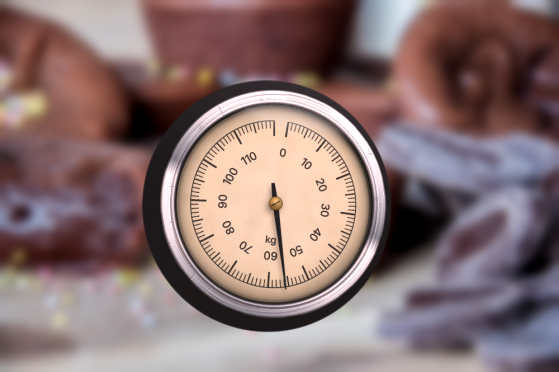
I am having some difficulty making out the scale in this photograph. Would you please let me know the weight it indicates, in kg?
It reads 56 kg
